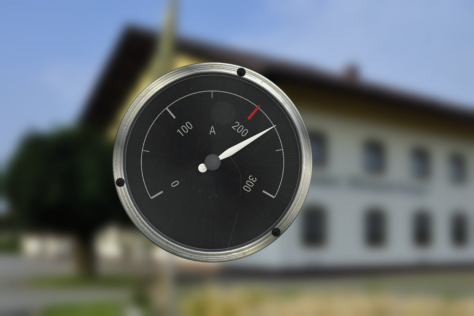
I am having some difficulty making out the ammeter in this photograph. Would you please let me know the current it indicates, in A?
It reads 225 A
